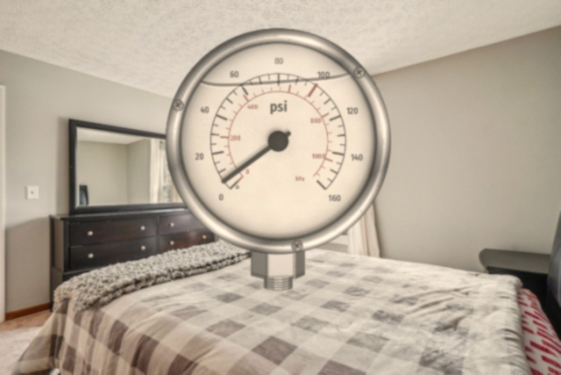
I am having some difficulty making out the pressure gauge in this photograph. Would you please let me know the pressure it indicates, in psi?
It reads 5 psi
